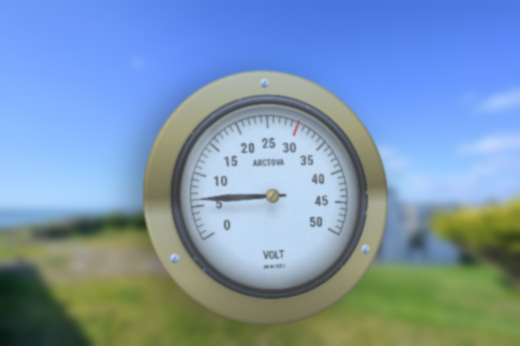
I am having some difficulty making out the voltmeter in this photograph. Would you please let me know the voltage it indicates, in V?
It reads 6 V
